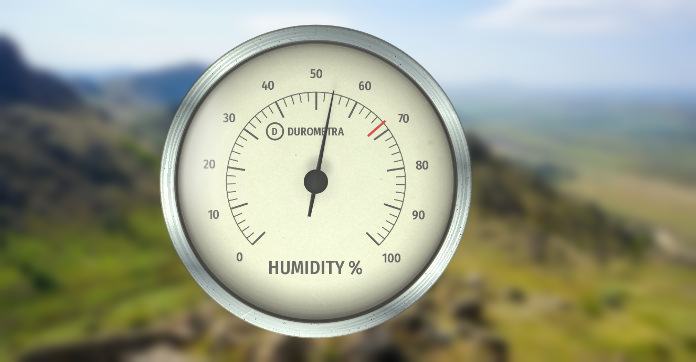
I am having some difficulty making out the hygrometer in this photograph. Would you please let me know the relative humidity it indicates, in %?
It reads 54 %
